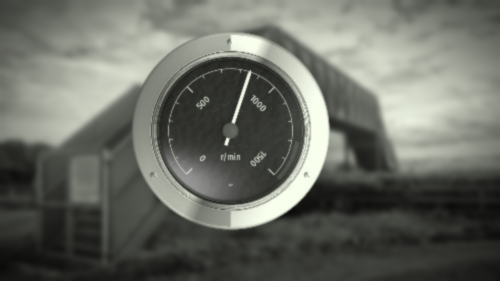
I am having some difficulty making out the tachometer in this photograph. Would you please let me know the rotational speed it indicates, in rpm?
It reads 850 rpm
